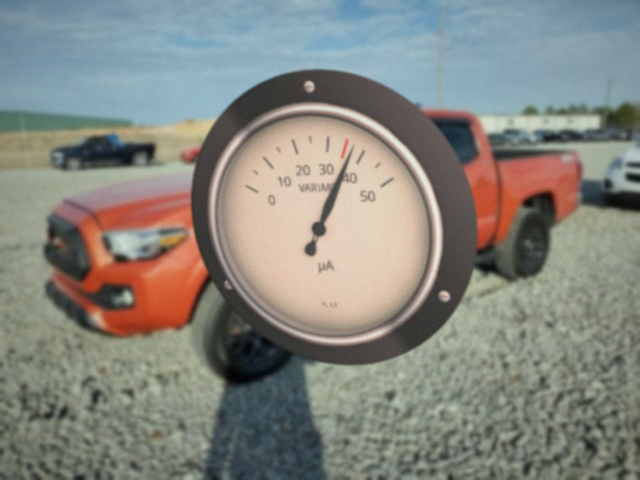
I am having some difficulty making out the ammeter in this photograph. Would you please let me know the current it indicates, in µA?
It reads 37.5 µA
